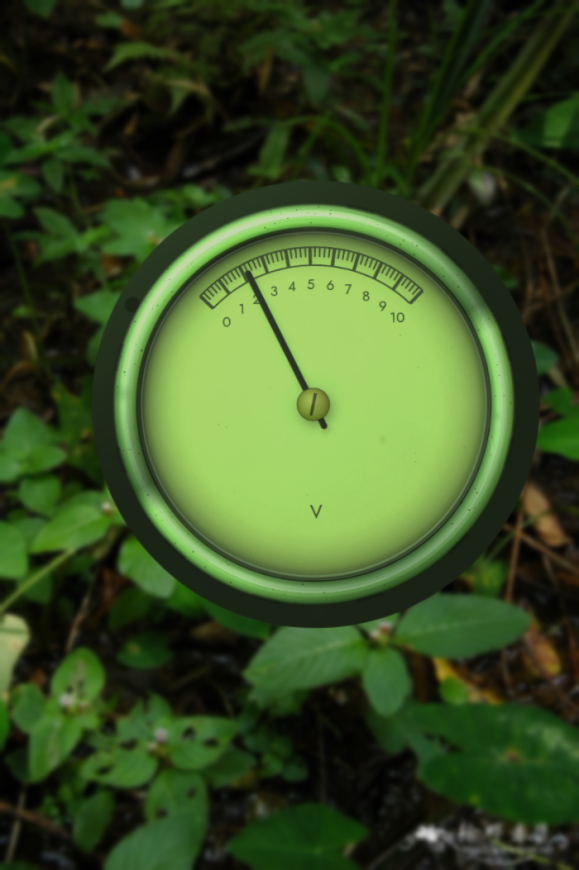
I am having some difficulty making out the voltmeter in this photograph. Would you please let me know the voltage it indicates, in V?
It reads 2.2 V
